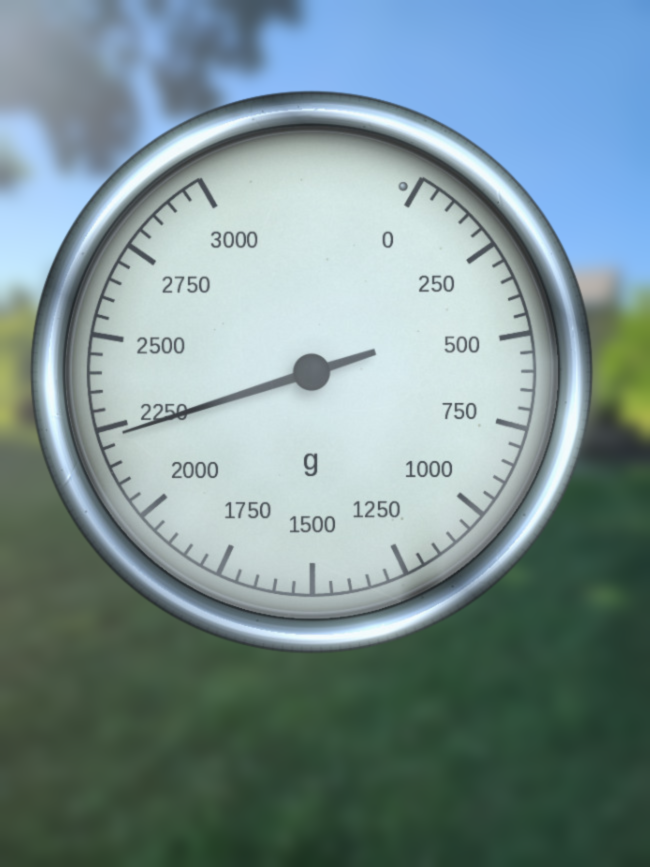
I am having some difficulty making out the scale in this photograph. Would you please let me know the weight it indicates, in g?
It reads 2225 g
